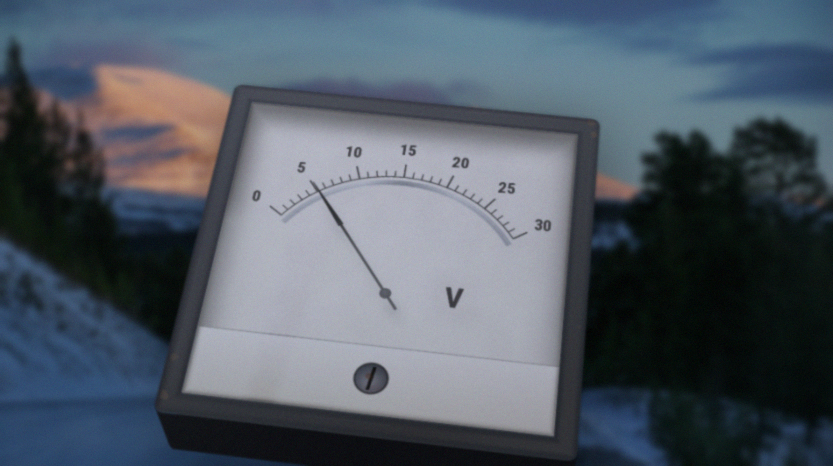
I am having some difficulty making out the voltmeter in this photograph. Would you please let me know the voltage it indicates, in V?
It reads 5 V
